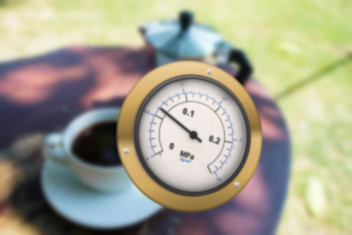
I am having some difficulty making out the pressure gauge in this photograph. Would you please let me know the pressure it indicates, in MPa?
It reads 0.06 MPa
